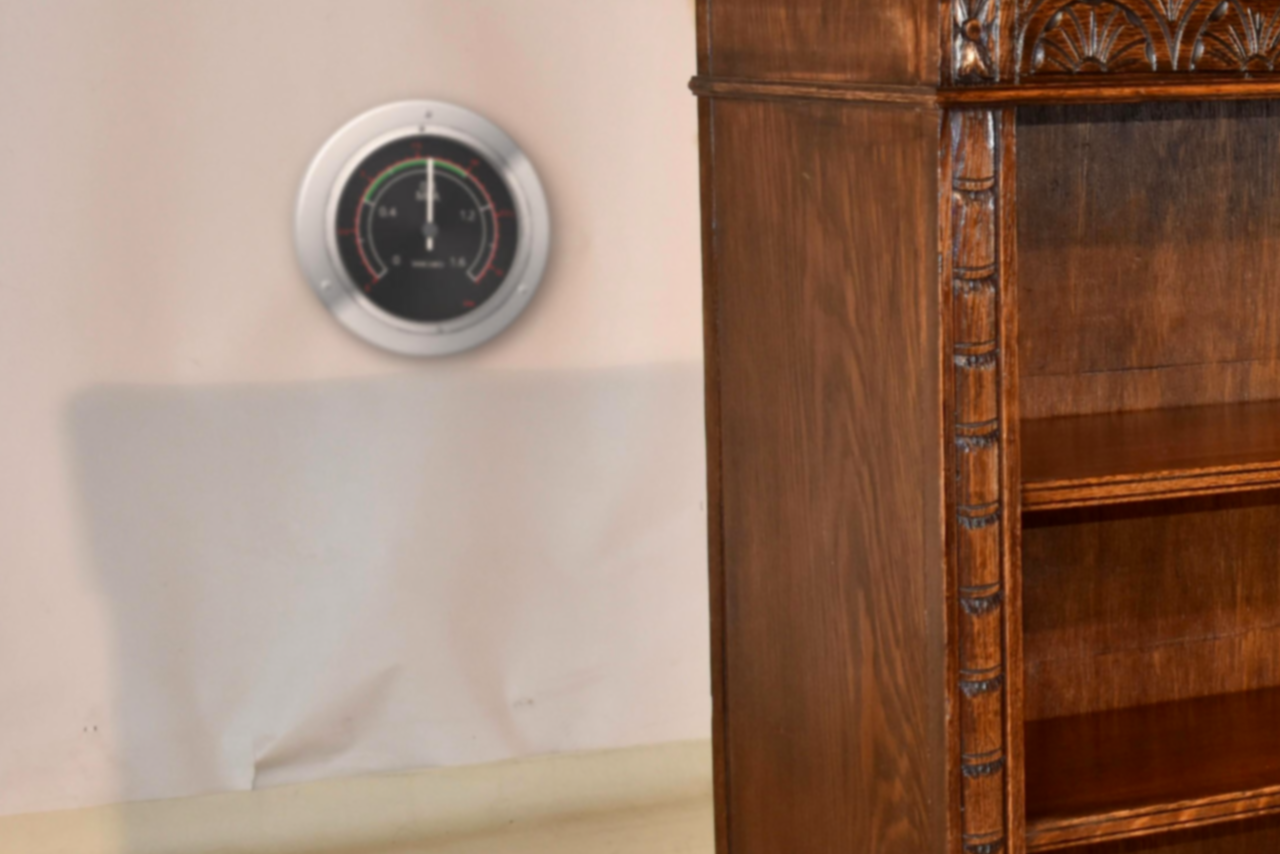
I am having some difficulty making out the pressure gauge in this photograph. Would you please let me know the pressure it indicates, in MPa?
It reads 0.8 MPa
